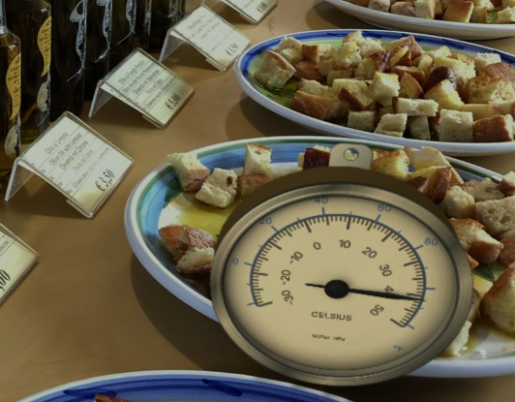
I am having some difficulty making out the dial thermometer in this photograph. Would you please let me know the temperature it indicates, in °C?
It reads 40 °C
